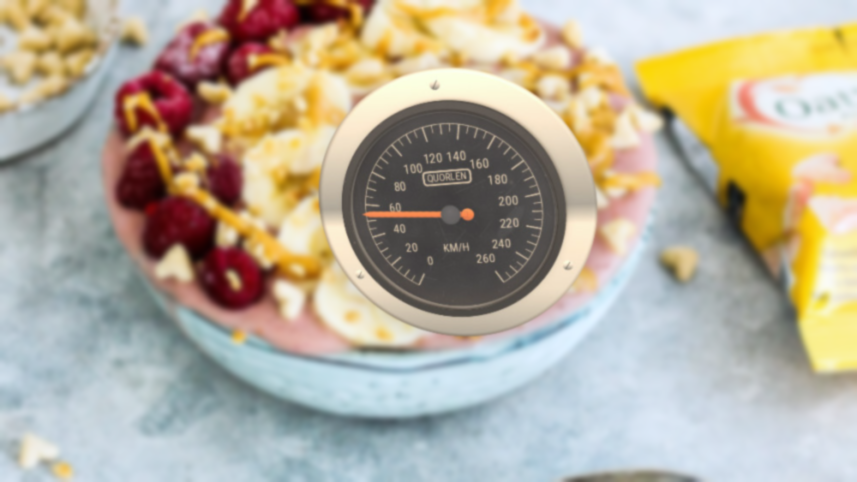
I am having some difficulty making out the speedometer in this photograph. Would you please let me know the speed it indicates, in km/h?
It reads 55 km/h
